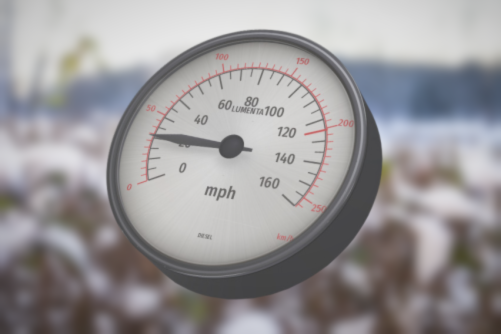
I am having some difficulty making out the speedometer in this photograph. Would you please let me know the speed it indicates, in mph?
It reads 20 mph
